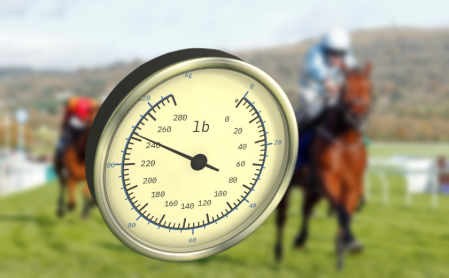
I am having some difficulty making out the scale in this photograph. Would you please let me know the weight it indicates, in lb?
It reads 244 lb
